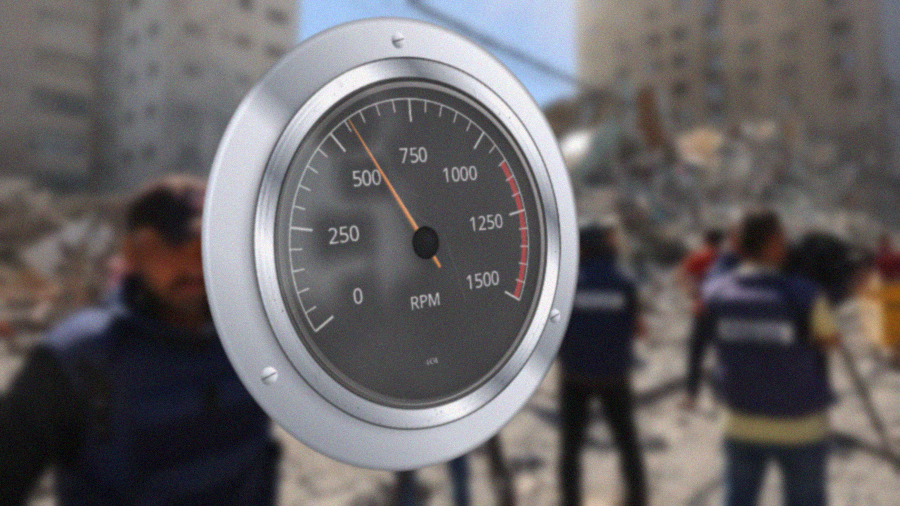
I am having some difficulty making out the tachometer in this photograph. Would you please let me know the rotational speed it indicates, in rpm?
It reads 550 rpm
